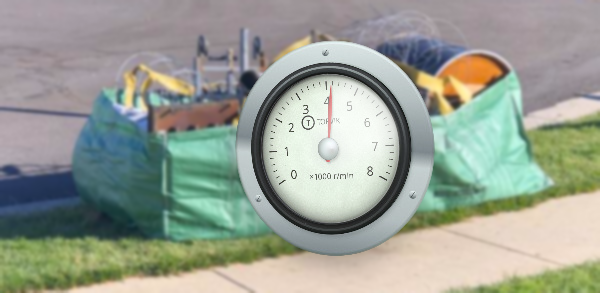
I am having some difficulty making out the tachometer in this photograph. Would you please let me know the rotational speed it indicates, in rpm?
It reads 4200 rpm
